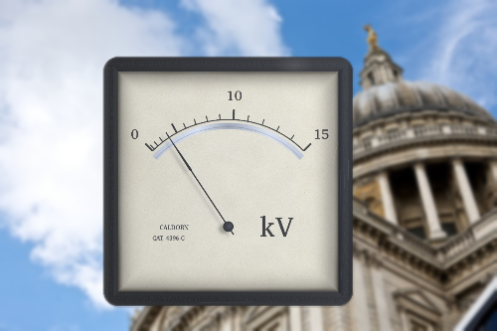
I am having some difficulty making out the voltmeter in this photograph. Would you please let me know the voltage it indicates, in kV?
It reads 4 kV
